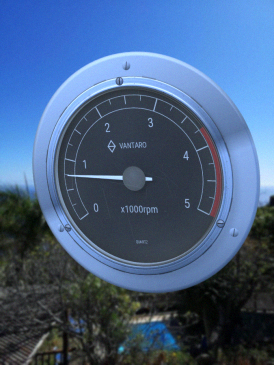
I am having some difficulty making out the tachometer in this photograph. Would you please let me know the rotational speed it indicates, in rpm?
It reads 750 rpm
